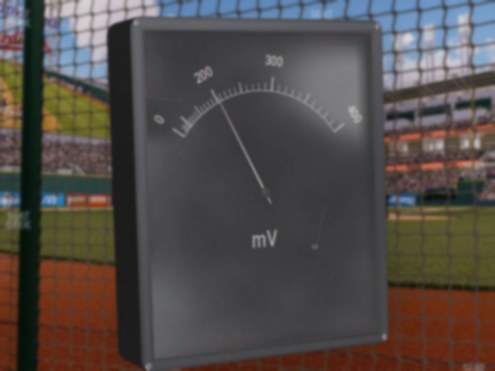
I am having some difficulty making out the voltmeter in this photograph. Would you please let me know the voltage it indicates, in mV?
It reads 200 mV
